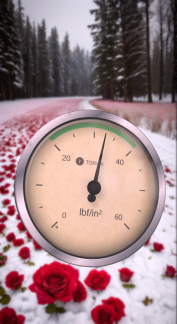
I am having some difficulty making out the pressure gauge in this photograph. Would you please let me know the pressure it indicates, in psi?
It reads 32.5 psi
